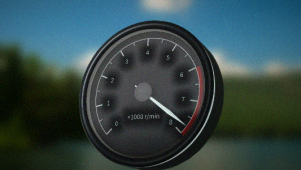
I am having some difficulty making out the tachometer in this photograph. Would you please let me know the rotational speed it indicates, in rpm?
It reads 7750 rpm
